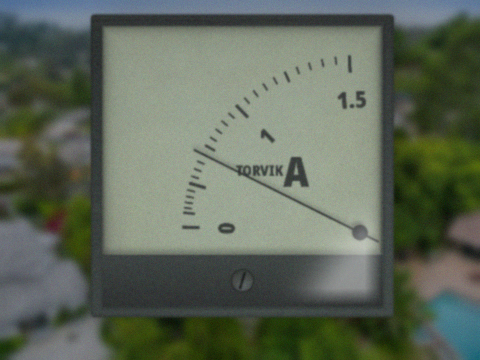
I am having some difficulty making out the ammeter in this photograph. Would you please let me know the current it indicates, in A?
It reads 0.7 A
